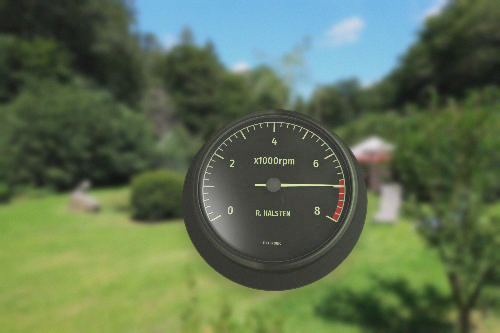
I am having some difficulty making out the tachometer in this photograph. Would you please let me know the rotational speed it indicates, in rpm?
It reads 7000 rpm
